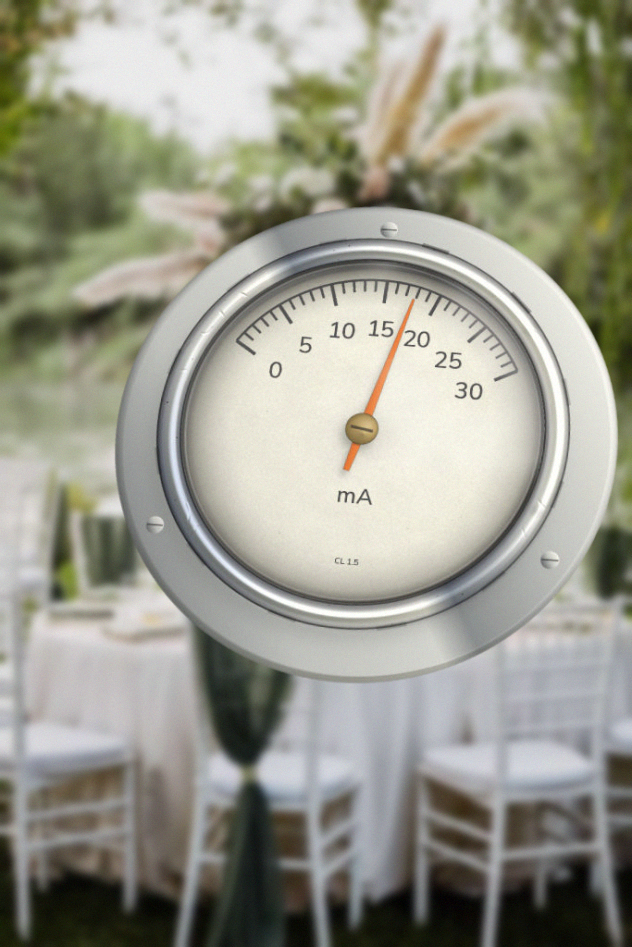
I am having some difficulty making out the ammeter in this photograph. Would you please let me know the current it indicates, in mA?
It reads 18 mA
